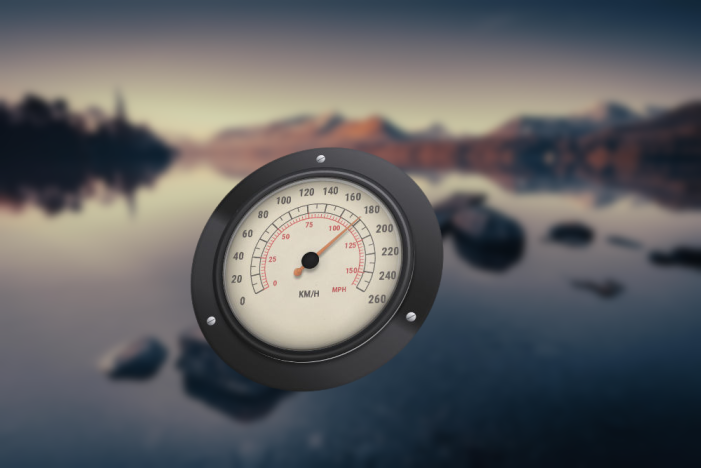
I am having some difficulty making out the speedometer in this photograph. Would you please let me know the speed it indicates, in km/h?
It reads 180 km/h
